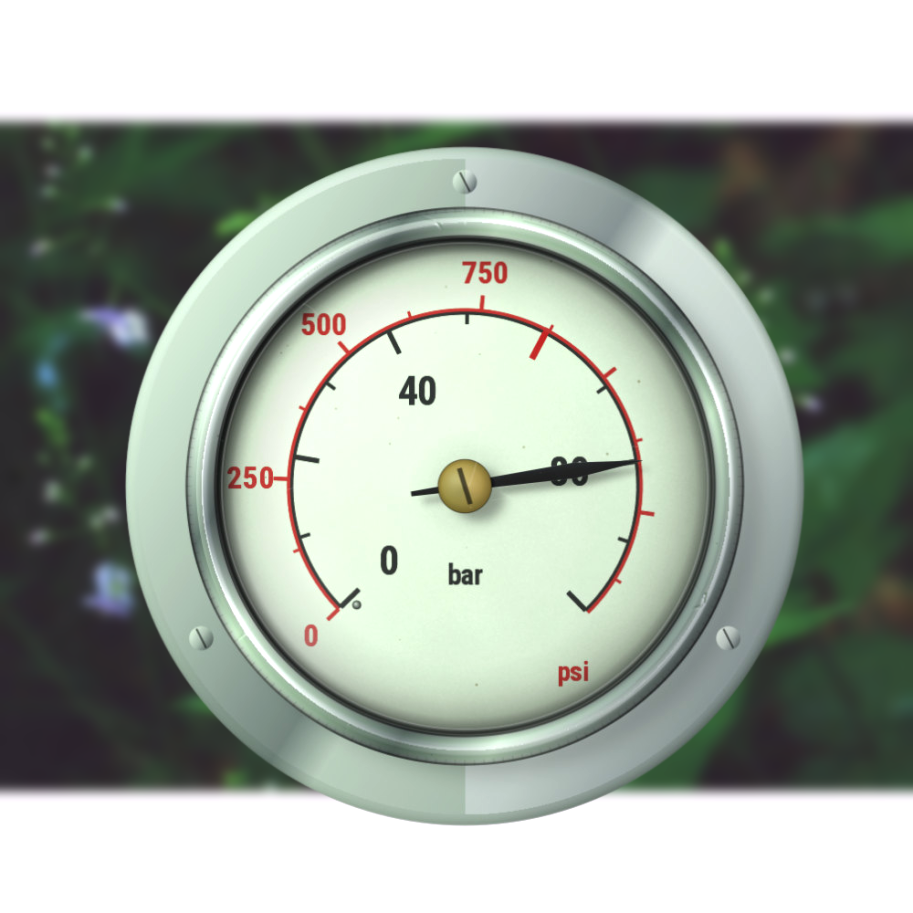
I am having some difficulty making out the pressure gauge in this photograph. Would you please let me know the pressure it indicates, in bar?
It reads 80 bar
